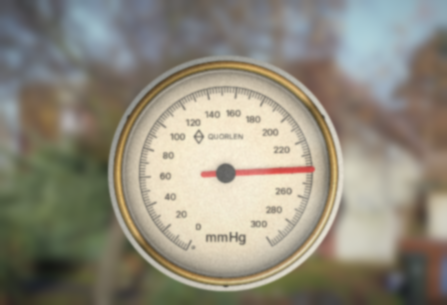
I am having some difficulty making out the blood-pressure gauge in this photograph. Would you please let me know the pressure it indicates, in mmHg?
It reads 240 mmHg
